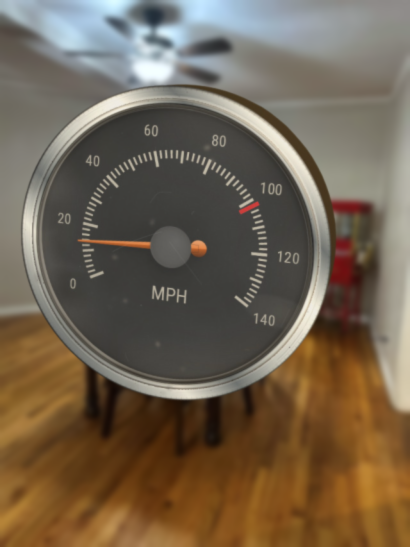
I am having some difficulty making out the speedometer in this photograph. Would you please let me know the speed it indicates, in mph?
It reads 14 mph
